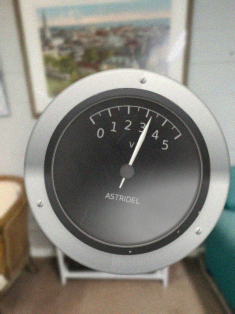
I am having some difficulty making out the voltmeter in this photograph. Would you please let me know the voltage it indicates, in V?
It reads 3.25 V
